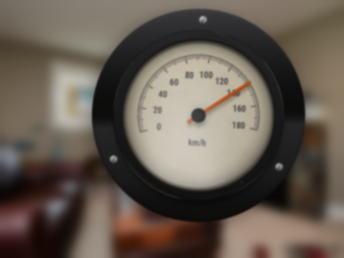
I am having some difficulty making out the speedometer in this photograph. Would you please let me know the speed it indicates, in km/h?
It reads 140 km/h
